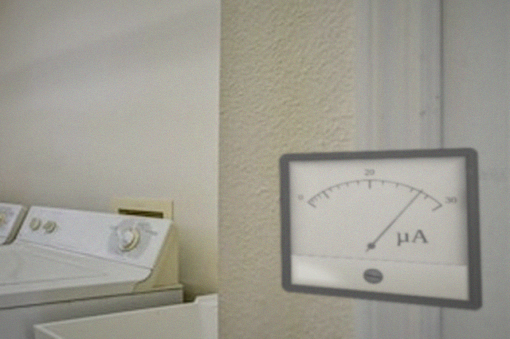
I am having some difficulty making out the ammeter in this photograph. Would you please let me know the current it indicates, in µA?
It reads 27 µA
